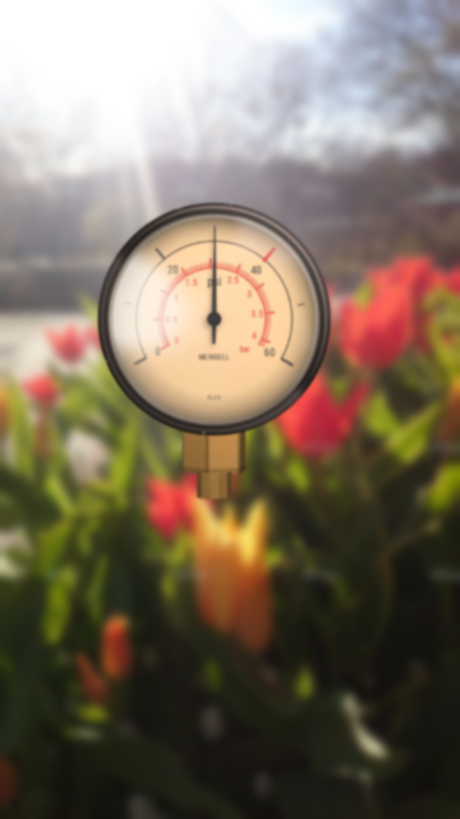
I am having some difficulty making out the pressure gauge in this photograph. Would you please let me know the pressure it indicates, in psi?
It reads 30 psi
